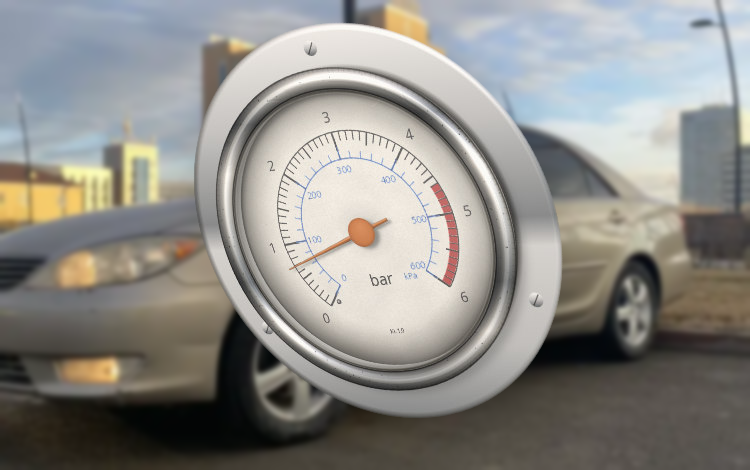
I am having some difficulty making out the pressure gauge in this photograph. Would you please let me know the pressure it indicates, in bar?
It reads 0.7 bar
